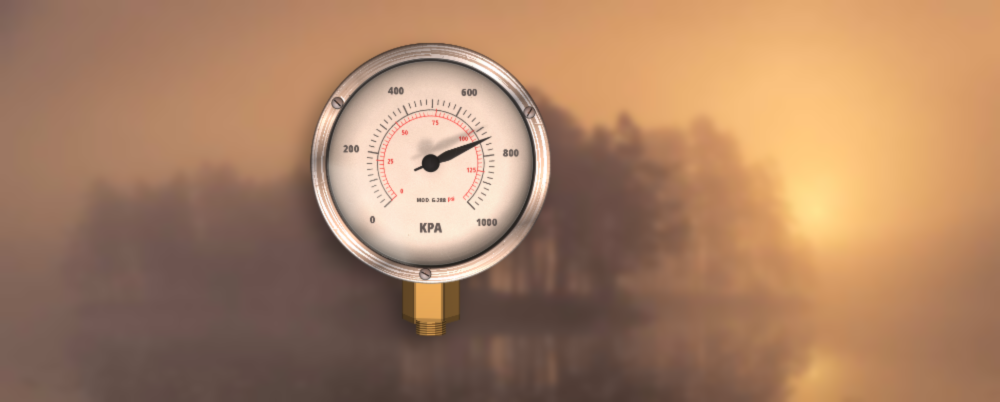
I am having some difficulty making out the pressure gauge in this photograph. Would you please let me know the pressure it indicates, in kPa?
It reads 740 kPa
